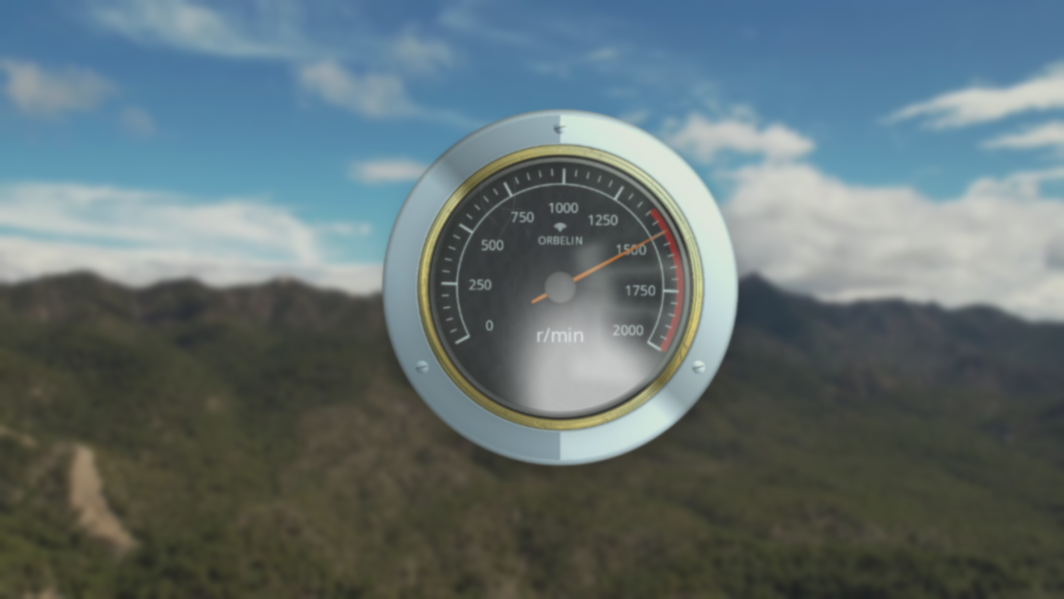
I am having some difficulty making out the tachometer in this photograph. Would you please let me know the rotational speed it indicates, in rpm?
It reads 1500 rpm
